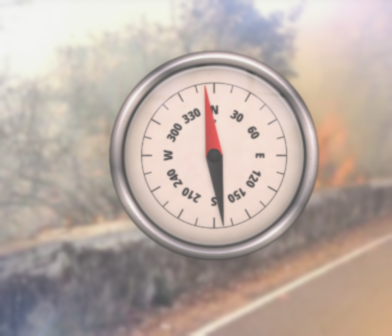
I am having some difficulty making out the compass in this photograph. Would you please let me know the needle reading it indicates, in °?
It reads 352.5 °
